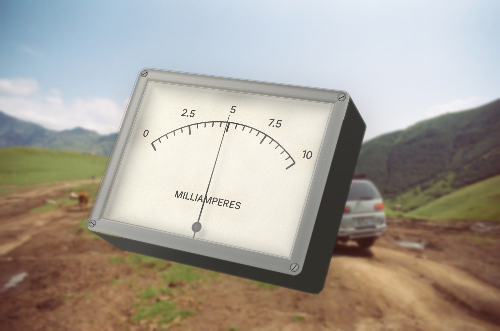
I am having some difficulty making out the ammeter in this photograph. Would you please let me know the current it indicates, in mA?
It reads 5 mA
